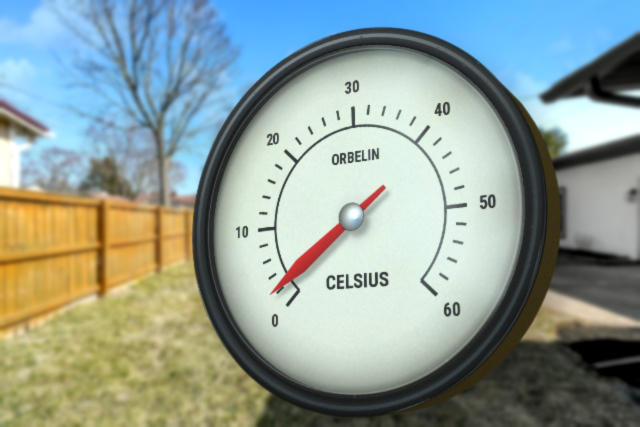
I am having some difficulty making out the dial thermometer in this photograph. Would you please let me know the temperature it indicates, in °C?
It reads 2 °C
